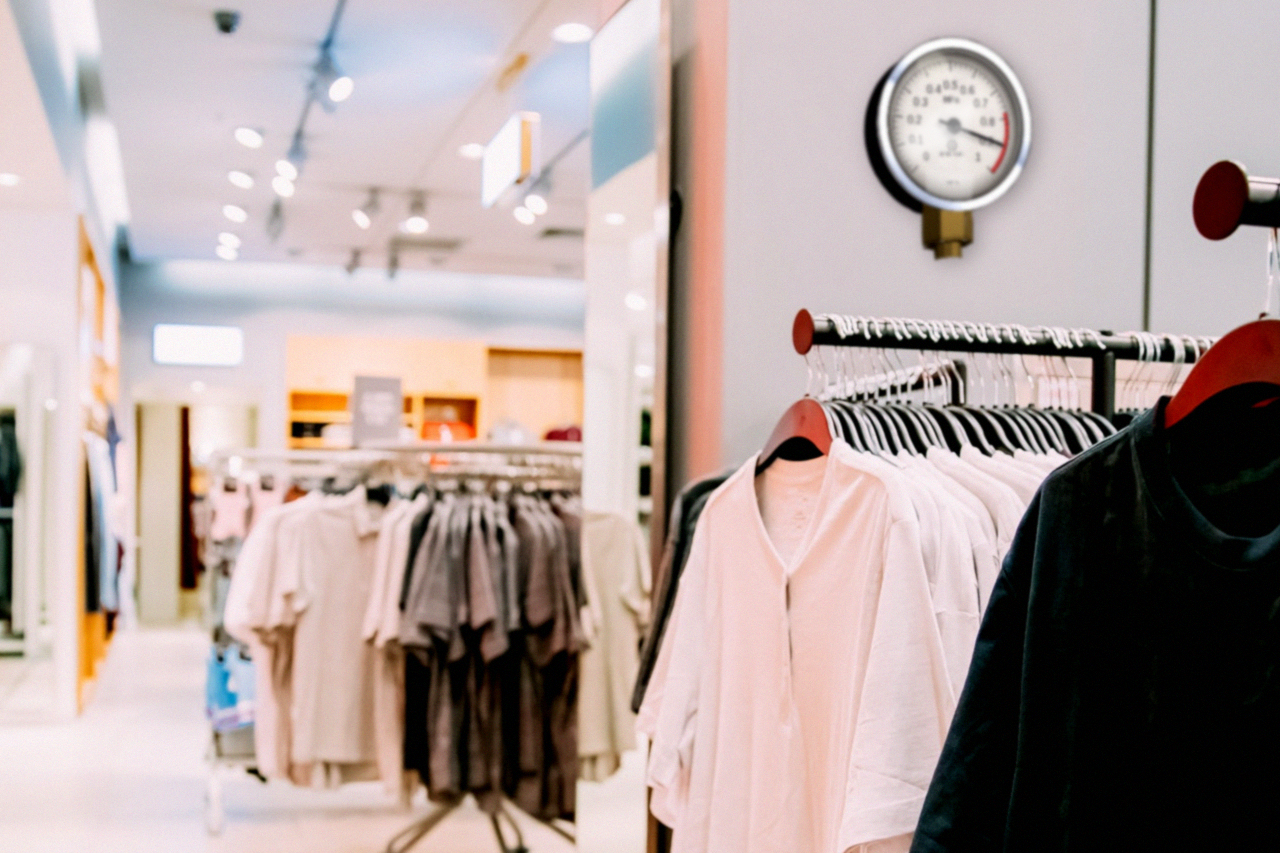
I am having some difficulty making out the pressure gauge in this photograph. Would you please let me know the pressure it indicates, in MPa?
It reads 0.9 MPa
